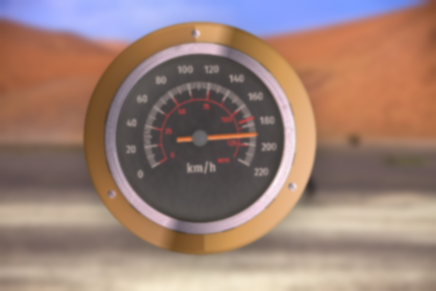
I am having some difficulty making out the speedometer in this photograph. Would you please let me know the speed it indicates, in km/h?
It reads 190 km/h
